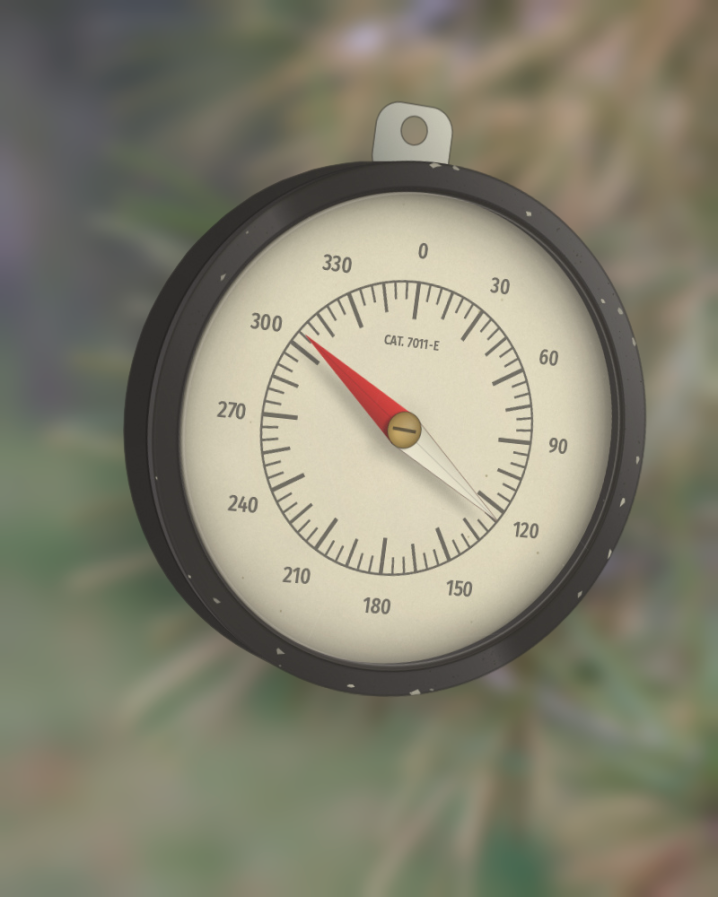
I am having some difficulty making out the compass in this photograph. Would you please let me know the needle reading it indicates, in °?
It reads 305 °
